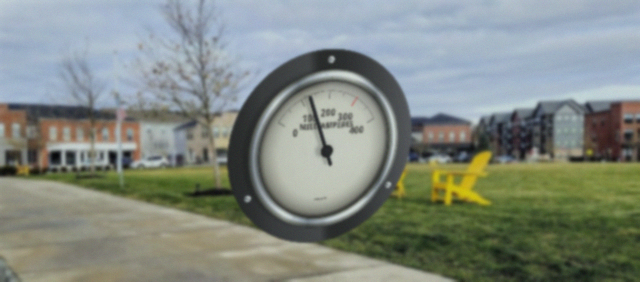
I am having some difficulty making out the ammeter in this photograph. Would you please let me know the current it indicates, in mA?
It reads 125 mA
